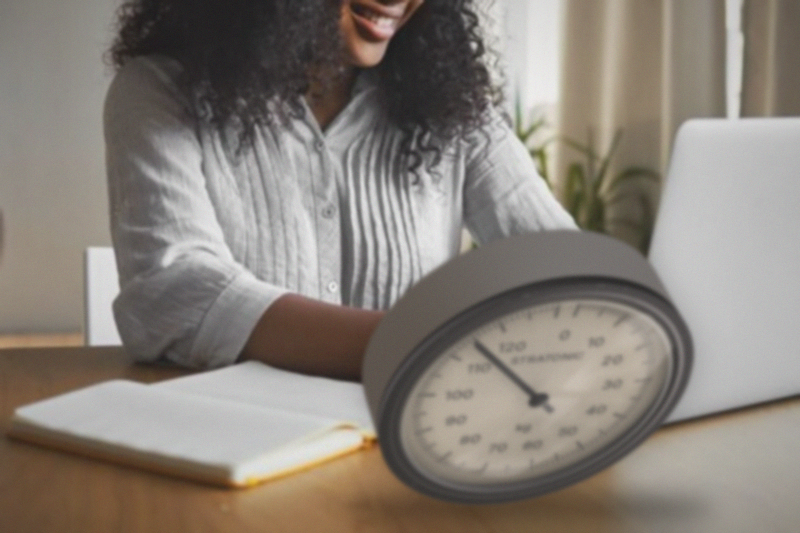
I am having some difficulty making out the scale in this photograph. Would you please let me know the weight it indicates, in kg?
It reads 115 kg
